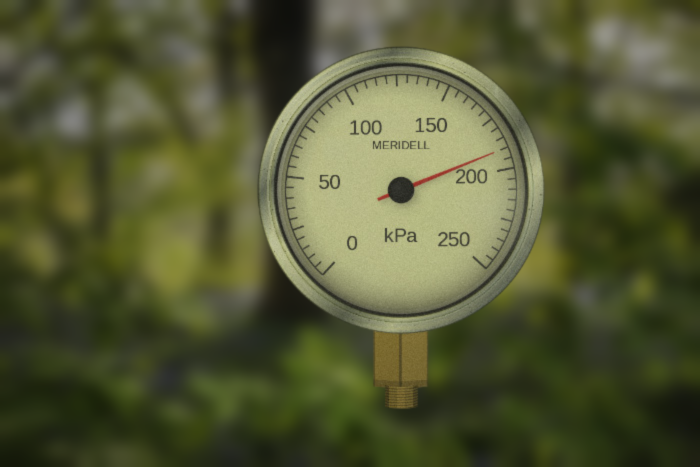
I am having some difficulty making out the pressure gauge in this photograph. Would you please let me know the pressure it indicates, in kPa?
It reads 190 kPa
